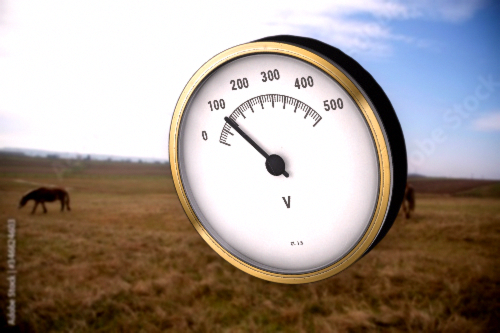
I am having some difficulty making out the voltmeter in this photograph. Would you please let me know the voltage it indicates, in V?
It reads 100 V
